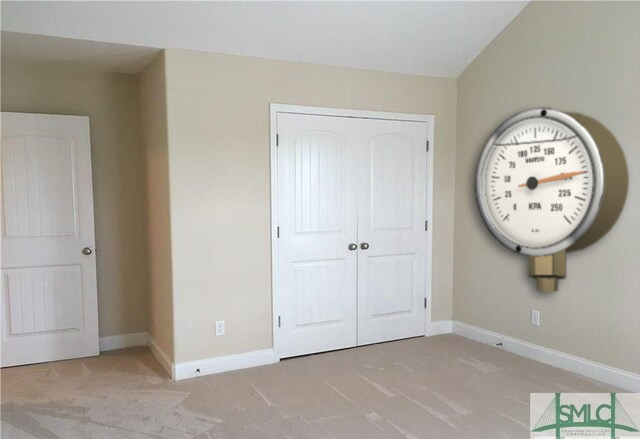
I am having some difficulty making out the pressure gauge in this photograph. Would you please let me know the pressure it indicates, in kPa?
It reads 200 kPa
